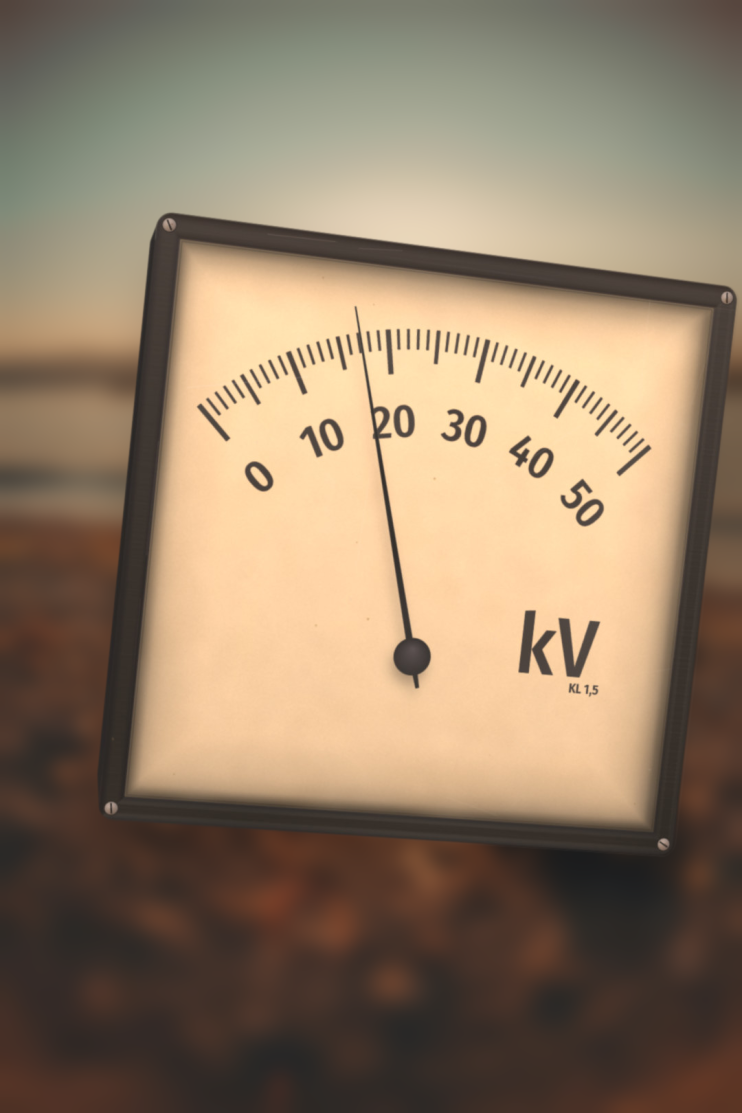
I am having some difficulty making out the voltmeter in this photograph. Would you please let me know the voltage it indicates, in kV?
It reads 17 kV
